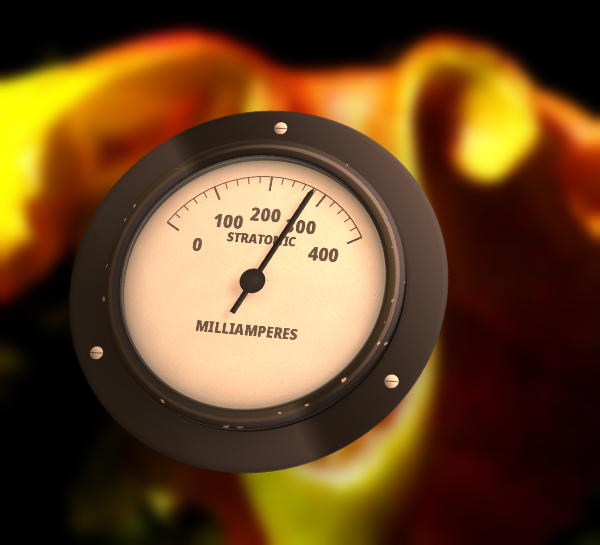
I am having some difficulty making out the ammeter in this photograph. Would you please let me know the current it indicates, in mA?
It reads 280 mA
